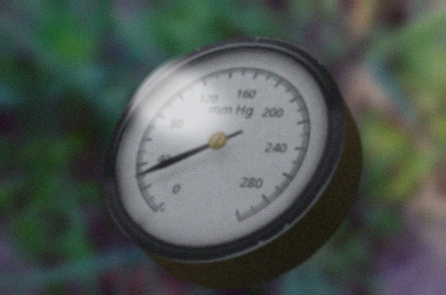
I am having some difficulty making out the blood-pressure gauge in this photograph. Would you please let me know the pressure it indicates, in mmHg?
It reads 30 mmHg
